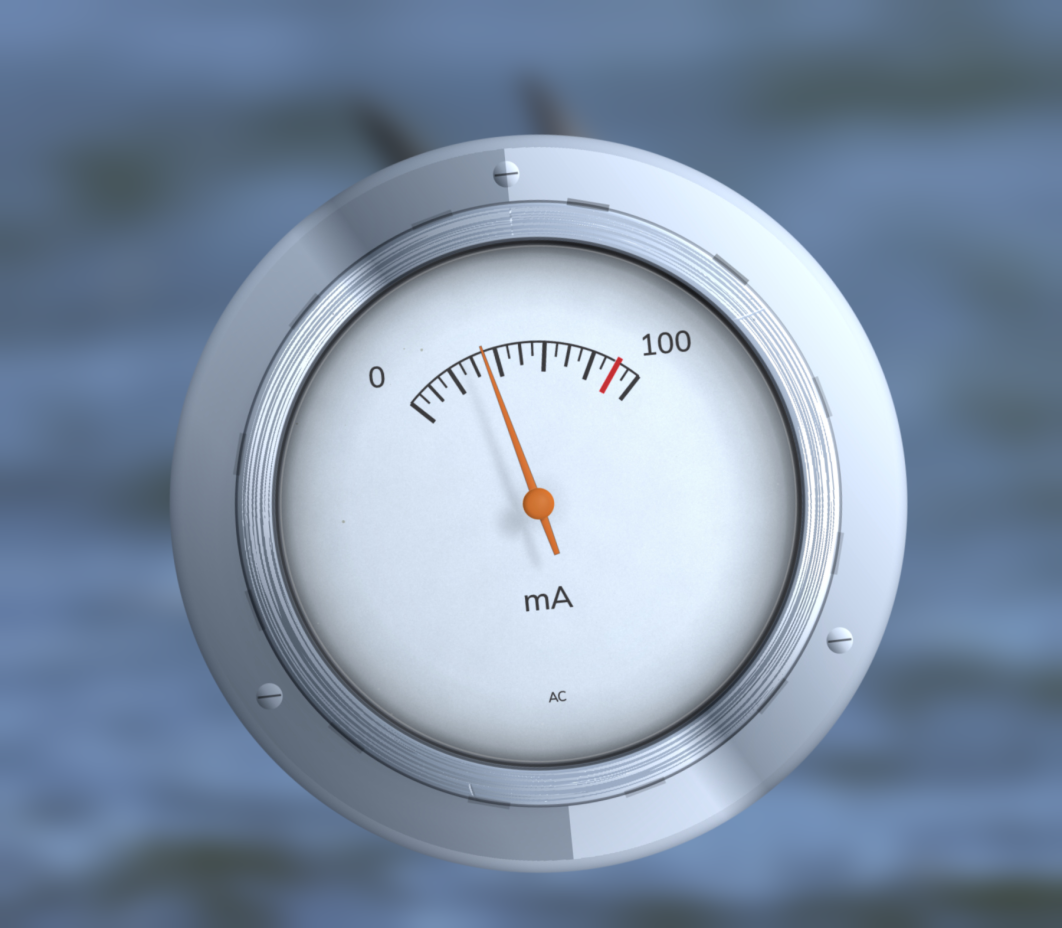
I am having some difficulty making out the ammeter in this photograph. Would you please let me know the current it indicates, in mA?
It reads 35 mA
